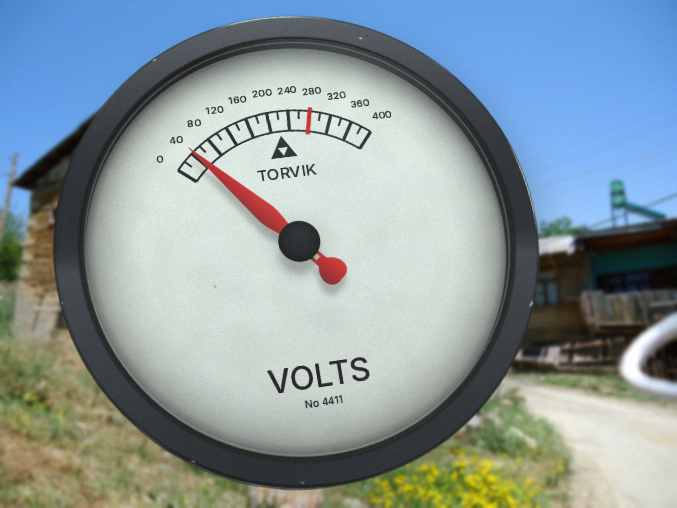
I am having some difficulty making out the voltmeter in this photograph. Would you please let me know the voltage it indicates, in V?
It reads 40 V
